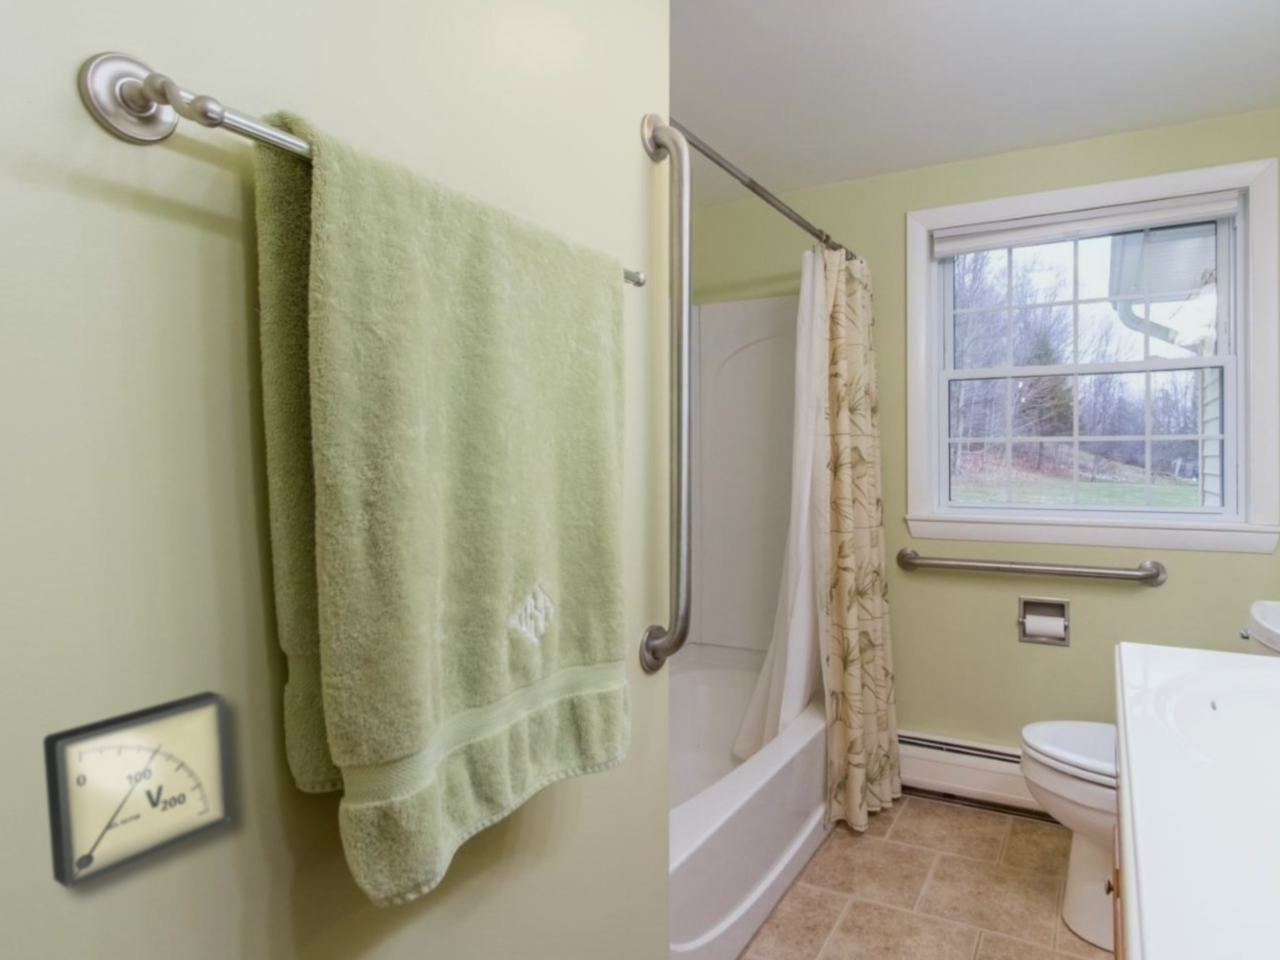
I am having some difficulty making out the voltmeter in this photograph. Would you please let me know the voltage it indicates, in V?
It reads 100 V
